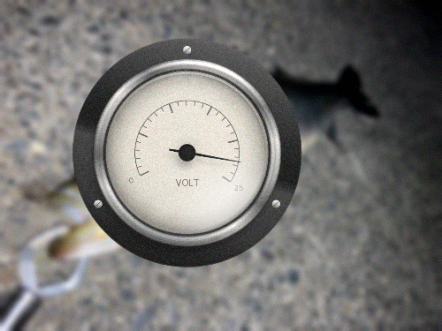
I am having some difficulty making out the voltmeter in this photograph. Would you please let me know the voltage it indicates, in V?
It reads 22.5 V
